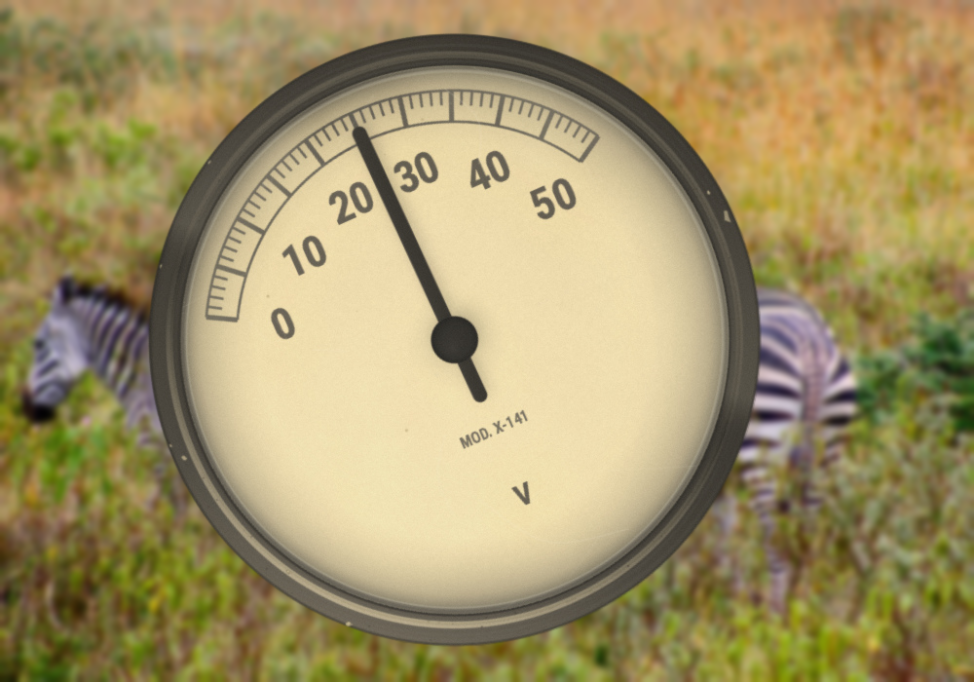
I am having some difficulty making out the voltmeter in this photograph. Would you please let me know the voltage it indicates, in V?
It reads 25 V
